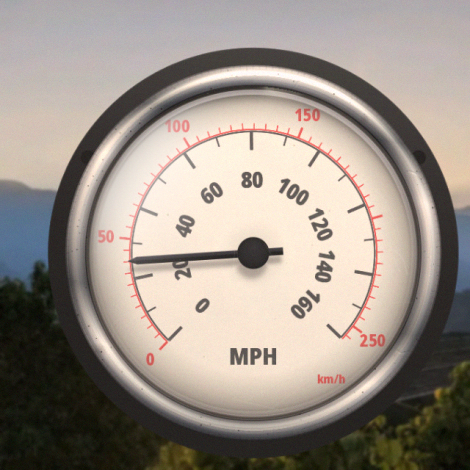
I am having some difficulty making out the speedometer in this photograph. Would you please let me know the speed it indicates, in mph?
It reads 25 mph
